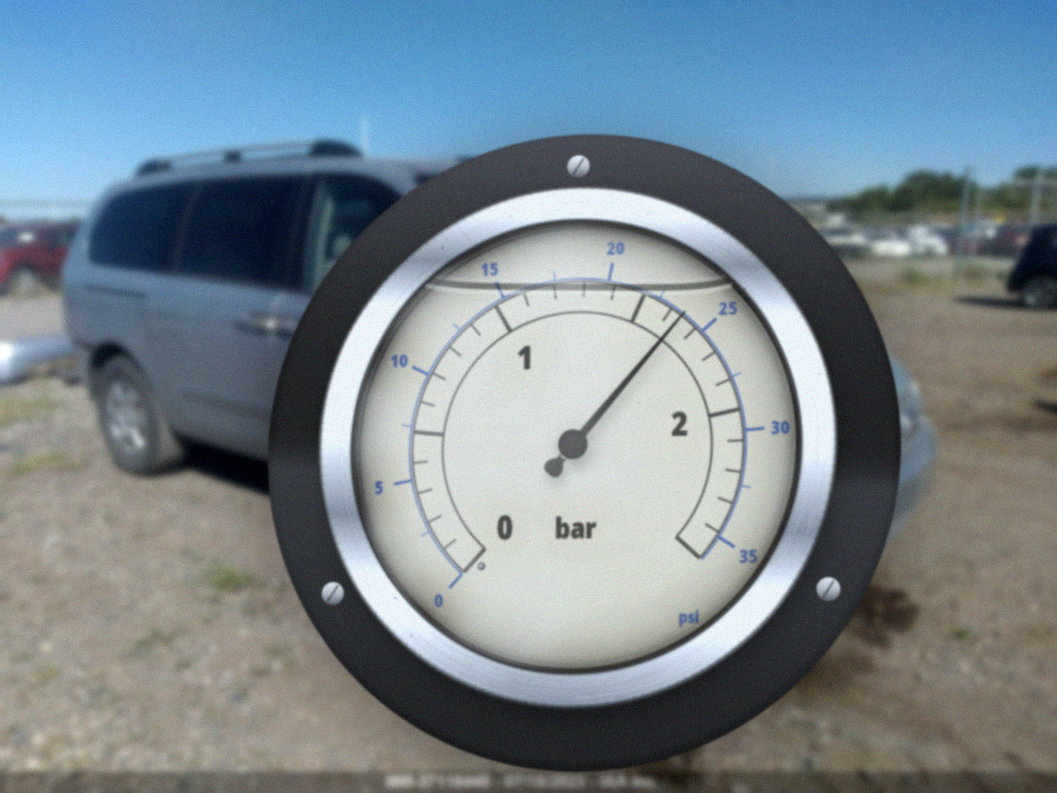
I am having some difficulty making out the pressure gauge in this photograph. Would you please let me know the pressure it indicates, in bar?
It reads 1.65 bar
